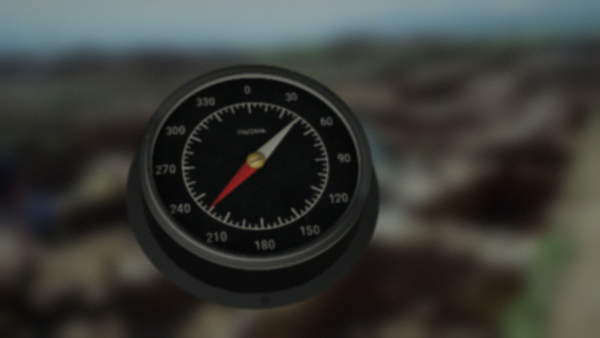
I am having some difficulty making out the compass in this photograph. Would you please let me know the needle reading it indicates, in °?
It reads 225 °
